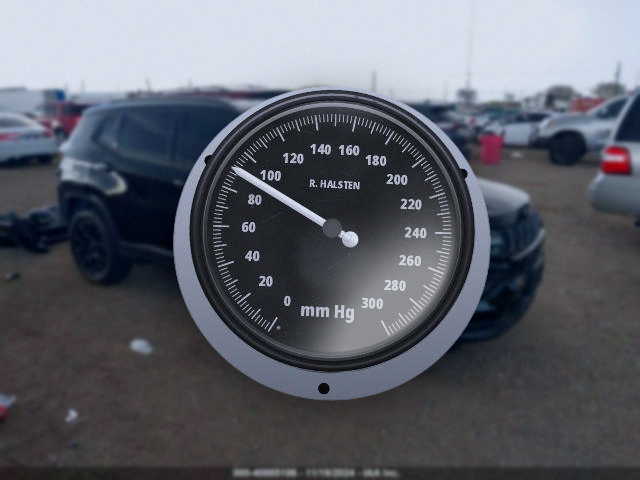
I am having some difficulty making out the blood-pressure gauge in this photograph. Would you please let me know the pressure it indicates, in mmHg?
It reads 90 mmHg
